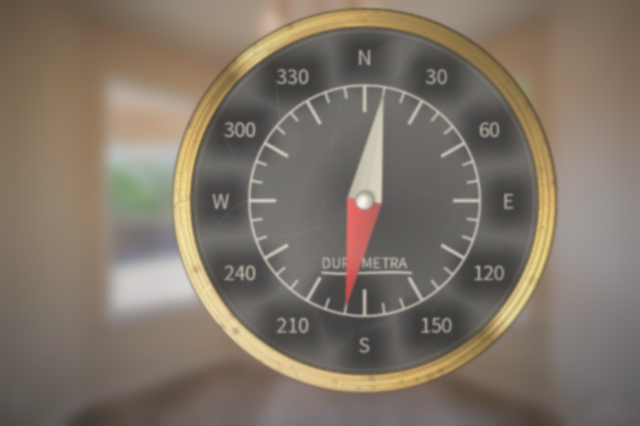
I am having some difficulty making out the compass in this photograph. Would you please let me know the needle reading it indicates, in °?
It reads 190 °
